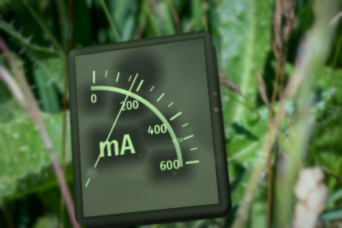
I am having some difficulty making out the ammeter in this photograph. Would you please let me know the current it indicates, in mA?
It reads 175 mA
